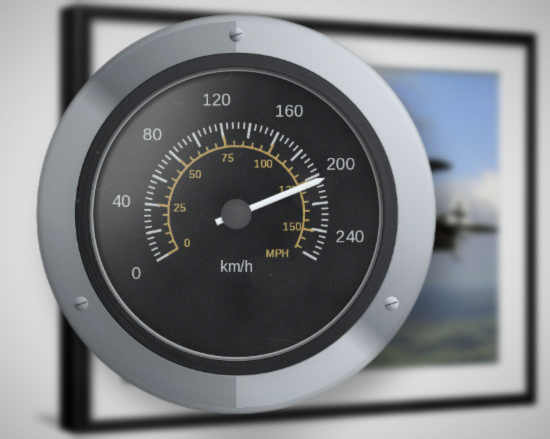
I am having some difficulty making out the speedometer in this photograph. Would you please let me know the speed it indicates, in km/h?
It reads 204 km/h
